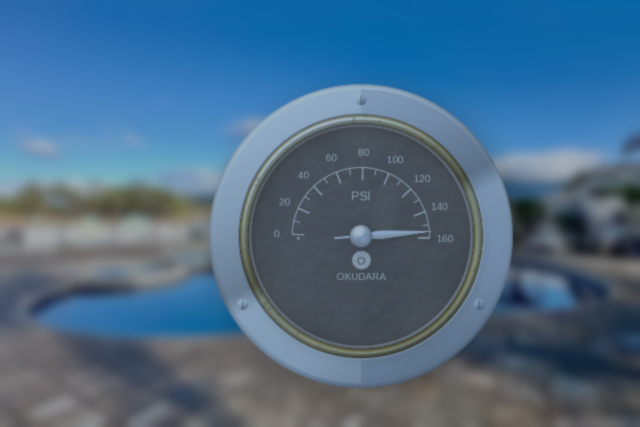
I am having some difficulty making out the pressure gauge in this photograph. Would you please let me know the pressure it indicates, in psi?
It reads 155 psi
